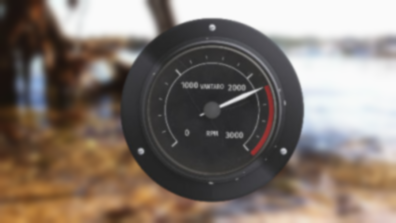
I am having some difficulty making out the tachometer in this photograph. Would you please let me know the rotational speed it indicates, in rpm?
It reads 2200 rpm
